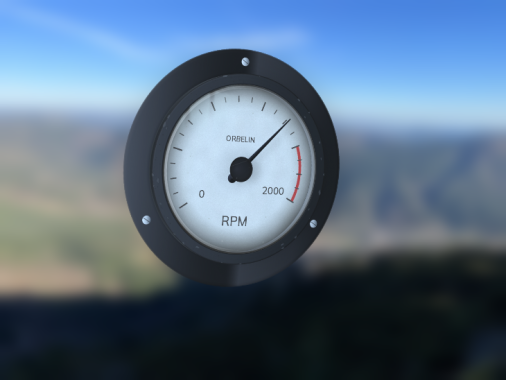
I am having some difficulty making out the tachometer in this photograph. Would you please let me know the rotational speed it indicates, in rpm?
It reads 1400 rpm
